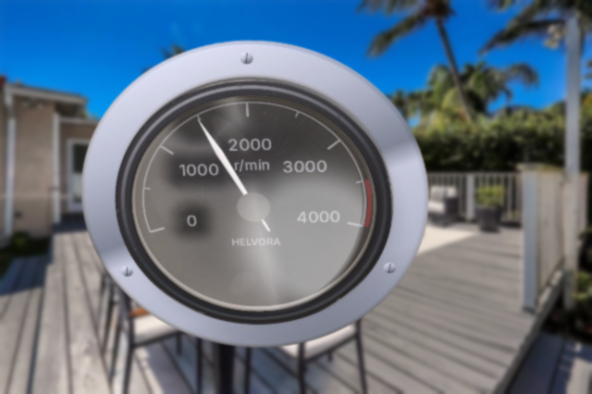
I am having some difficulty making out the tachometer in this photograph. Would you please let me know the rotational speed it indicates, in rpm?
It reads 1500 rpm
